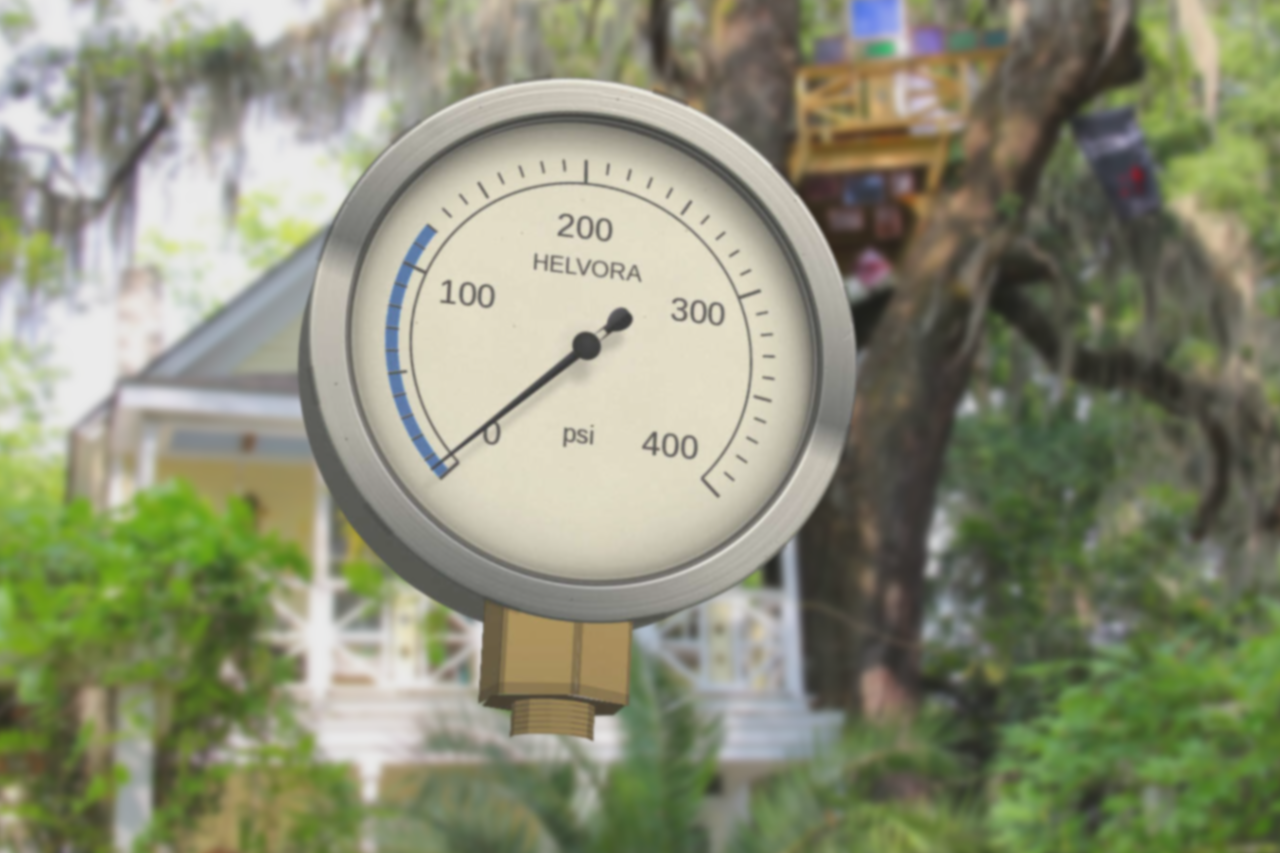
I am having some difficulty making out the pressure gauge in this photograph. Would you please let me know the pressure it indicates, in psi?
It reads 5 psi
